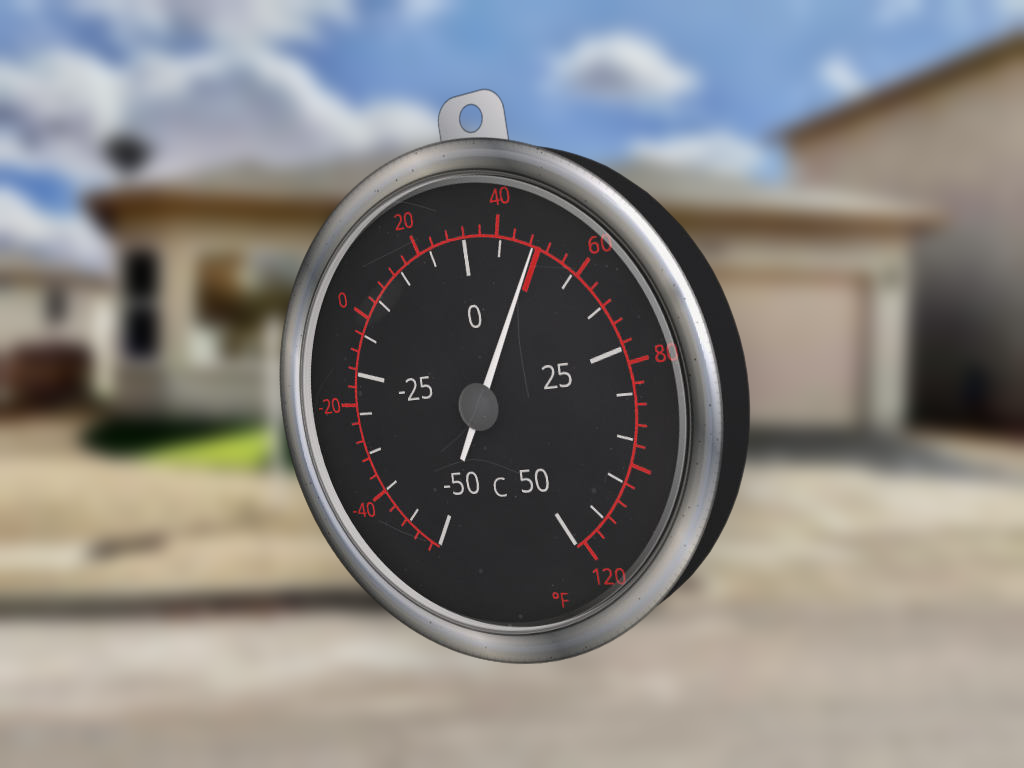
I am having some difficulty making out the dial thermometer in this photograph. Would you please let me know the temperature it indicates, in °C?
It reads 10 °C
